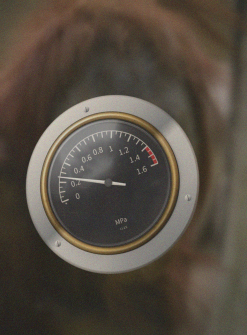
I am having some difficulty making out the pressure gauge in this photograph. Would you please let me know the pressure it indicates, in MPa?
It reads 0.25 MPa
